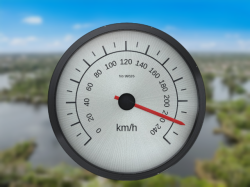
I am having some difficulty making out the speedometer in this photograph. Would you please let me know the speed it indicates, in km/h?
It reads 220 km/h
